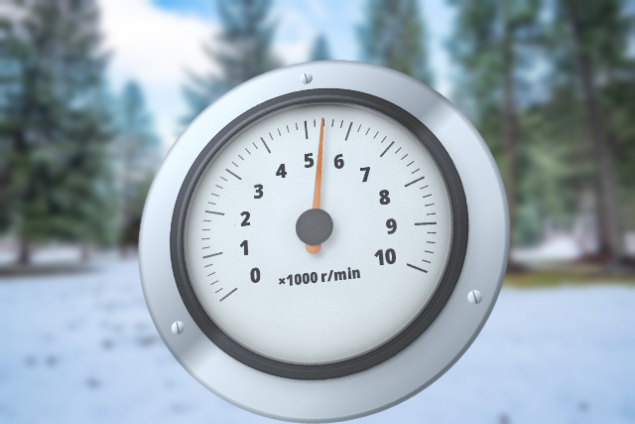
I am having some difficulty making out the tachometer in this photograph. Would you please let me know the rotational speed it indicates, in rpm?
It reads 5400 rpm
